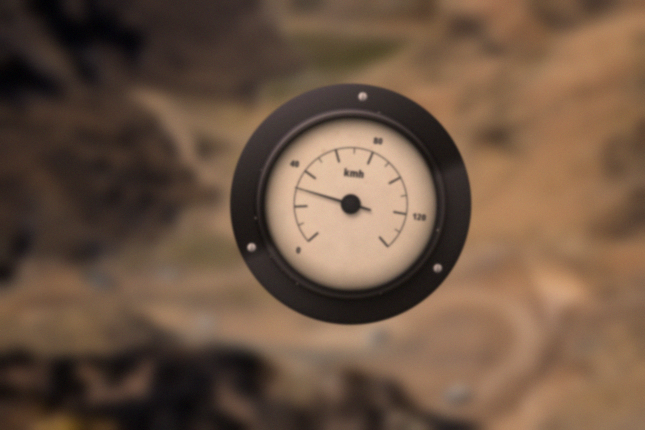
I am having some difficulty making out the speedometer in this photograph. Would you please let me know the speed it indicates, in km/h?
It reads 30 km/h
